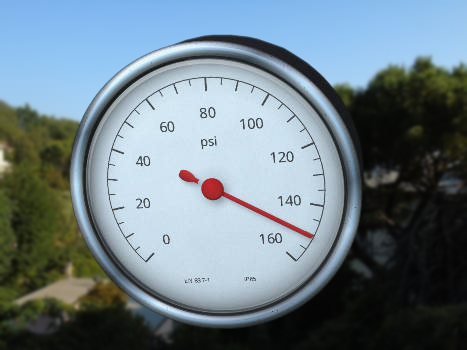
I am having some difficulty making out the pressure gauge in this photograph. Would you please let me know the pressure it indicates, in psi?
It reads 150 psi
